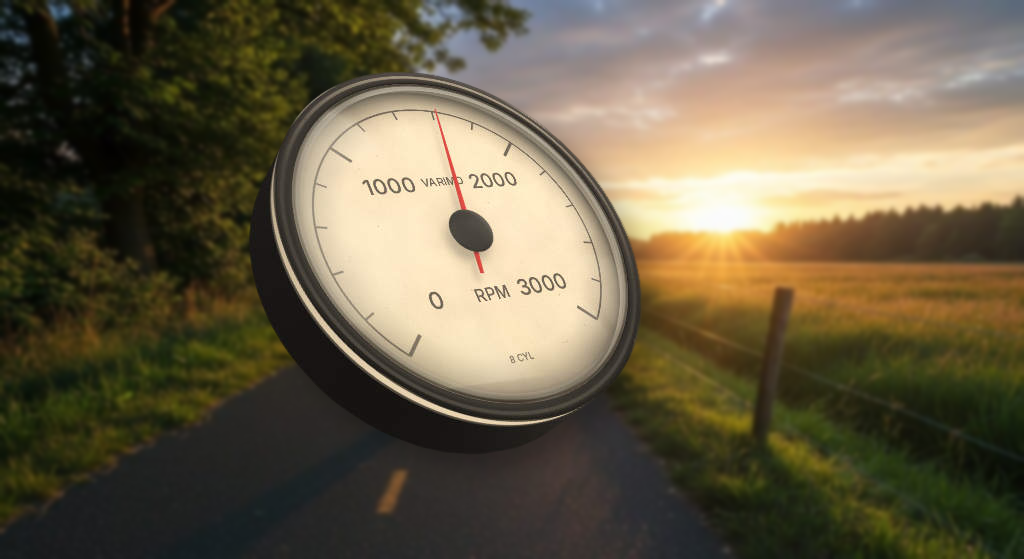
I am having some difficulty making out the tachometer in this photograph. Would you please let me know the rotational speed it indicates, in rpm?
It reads 1600 rpm
